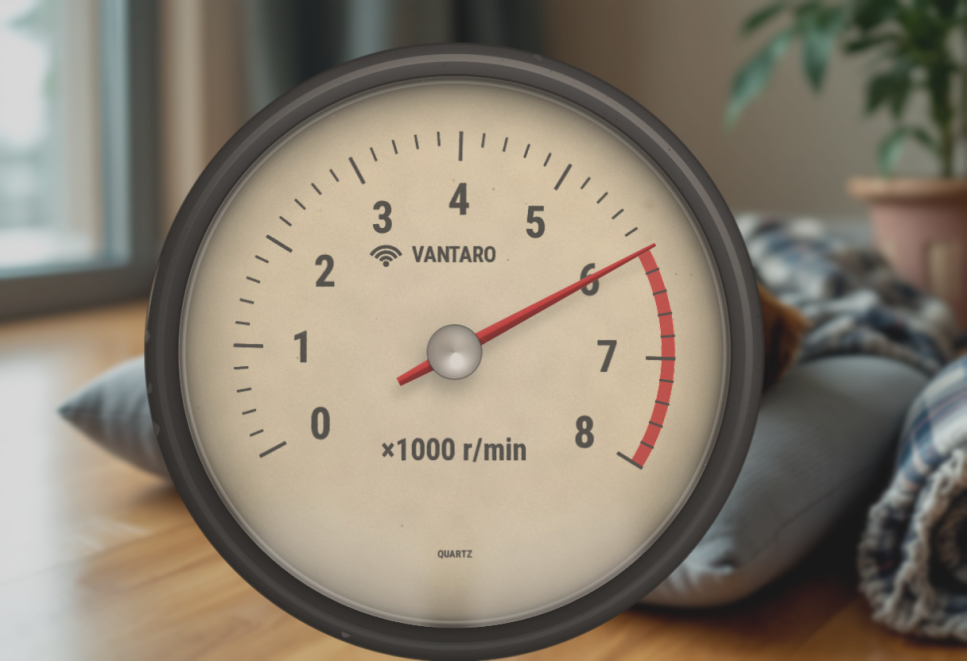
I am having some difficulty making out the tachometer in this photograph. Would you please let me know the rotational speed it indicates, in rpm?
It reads 6000 rpm
